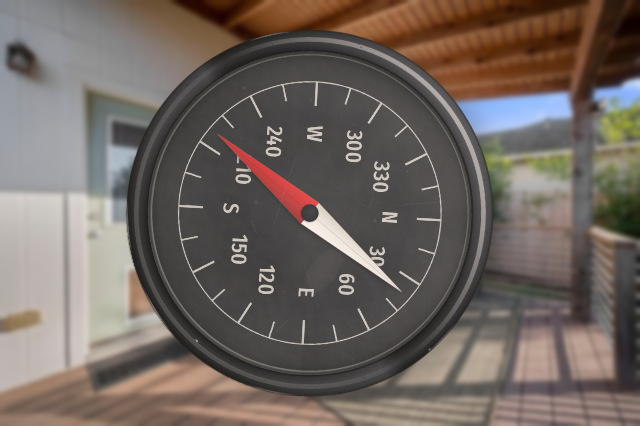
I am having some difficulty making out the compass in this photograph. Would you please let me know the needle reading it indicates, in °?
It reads 217.5 °
